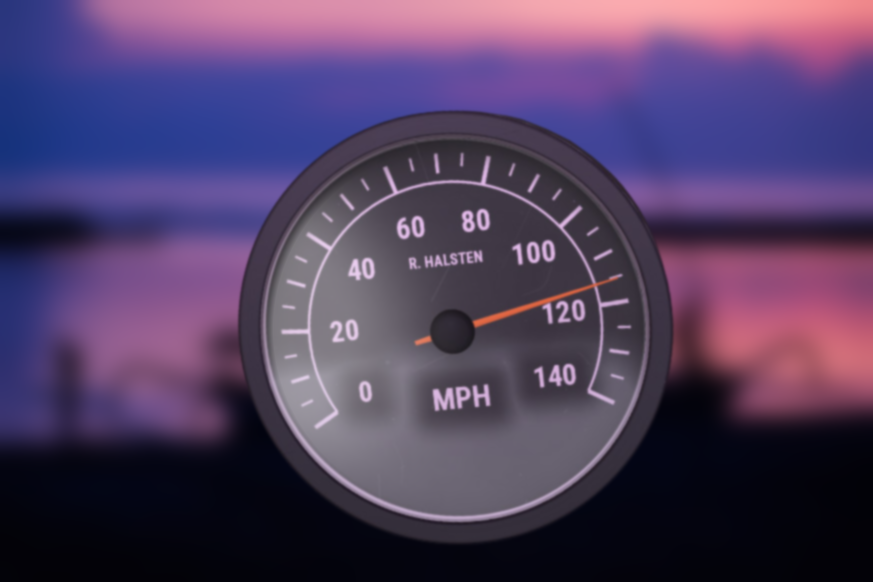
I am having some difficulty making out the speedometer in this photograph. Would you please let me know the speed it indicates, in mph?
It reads 115 mph
